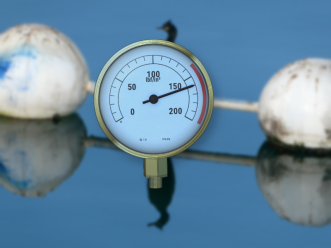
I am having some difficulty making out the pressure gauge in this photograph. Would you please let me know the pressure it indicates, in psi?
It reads 160 psi
